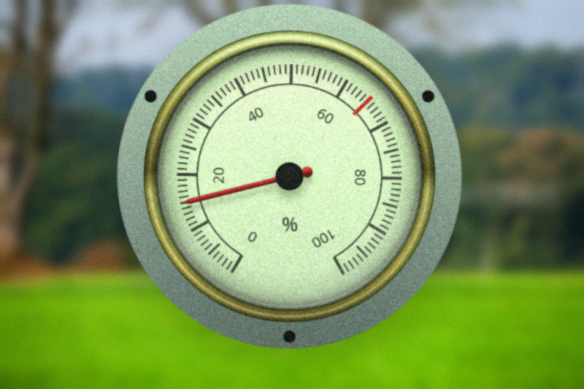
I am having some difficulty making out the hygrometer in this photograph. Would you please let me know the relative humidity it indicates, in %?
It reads 15 %
